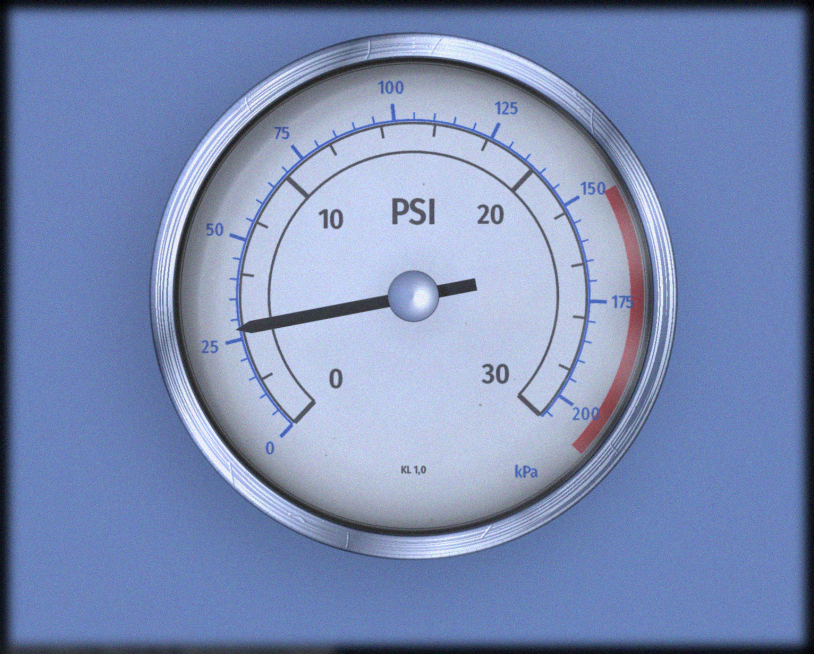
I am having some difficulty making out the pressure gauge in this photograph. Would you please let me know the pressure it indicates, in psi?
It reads 4 psi
